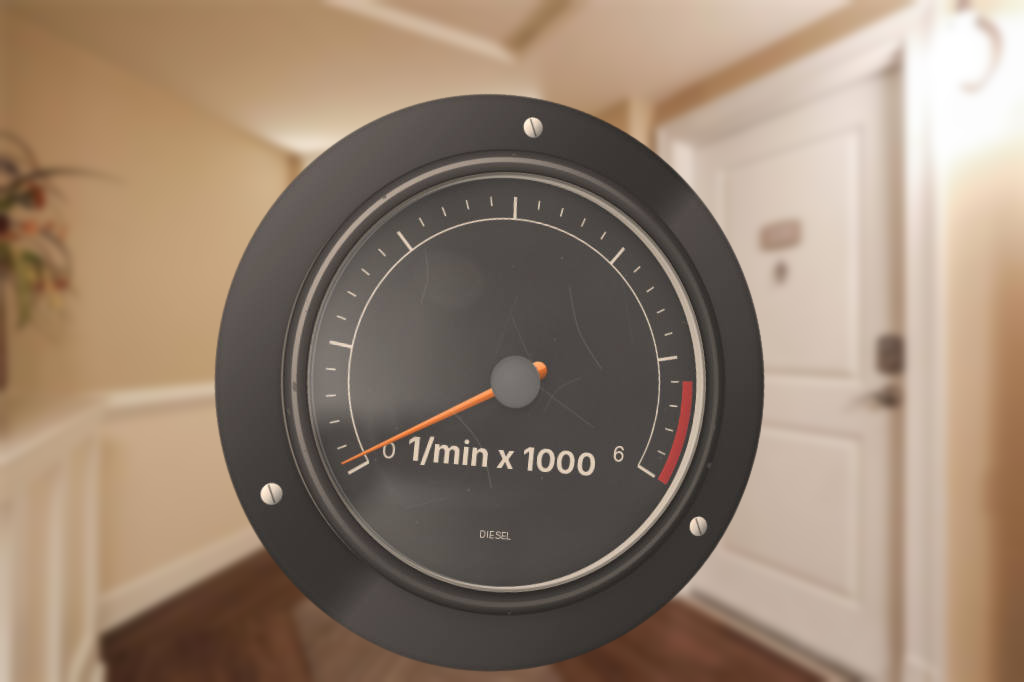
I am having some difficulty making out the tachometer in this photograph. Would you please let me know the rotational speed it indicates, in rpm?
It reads 100 rpm
